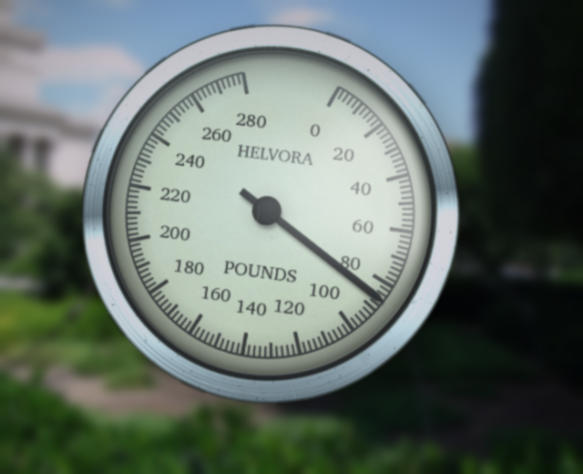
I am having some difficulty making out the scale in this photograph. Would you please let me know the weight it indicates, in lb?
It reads 86 lb
